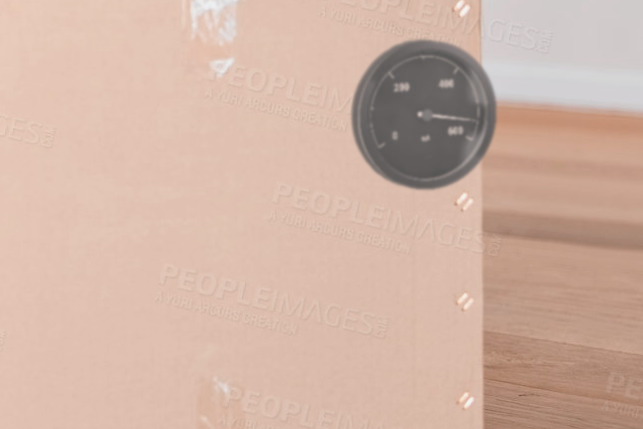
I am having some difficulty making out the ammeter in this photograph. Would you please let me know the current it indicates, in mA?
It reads 550 mA
